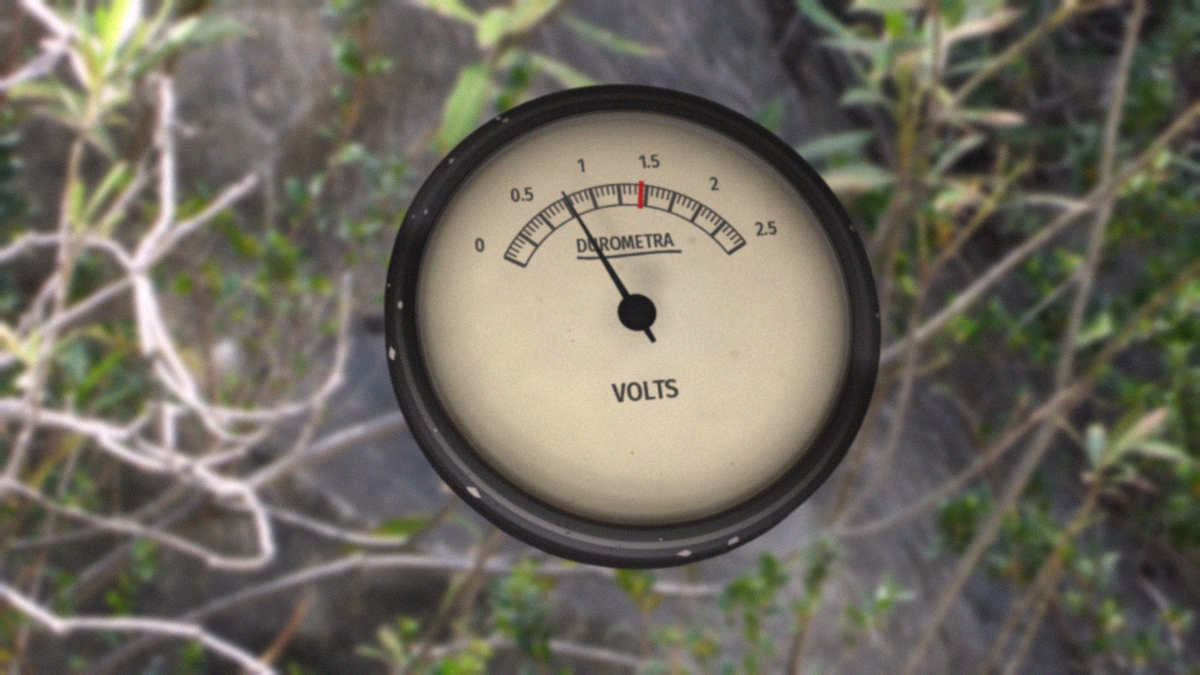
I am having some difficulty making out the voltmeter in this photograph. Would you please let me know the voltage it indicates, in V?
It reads 0.75 V
